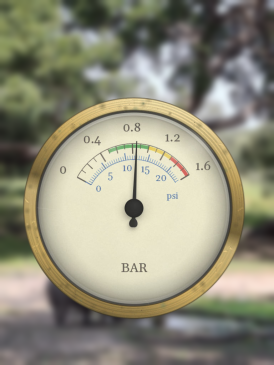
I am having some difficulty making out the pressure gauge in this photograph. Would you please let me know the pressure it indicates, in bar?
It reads 0.85 bar
